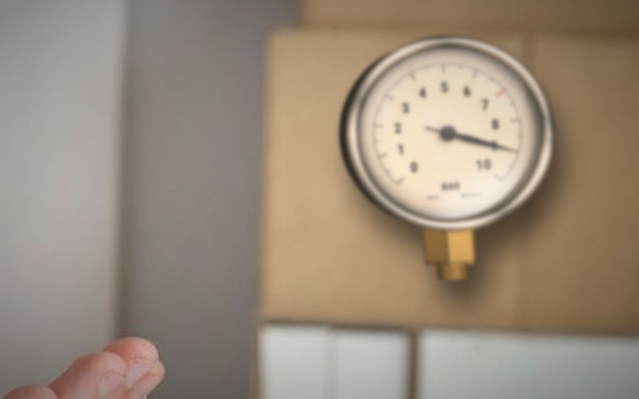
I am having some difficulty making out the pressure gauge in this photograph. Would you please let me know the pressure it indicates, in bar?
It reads 9 bar
